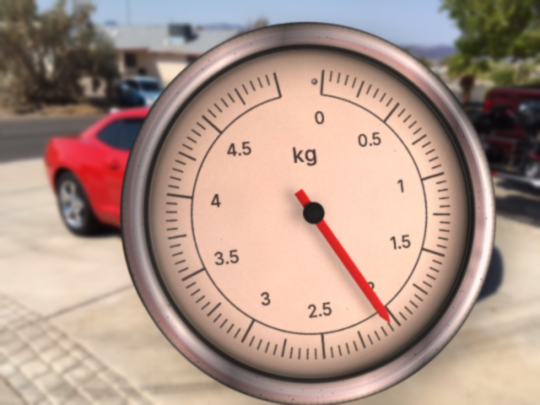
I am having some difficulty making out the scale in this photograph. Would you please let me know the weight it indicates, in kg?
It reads 2.05 kg
